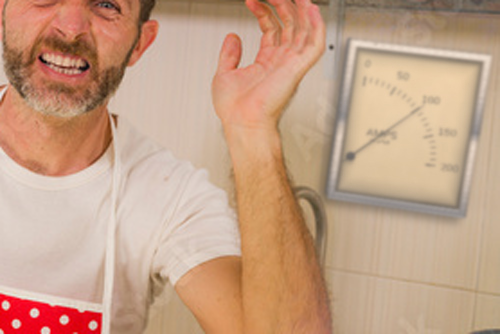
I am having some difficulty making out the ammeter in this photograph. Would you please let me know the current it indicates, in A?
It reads 100 A
